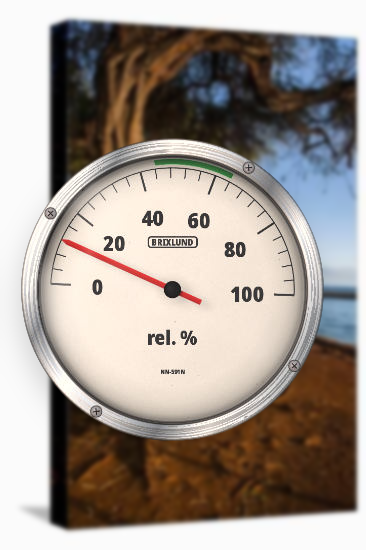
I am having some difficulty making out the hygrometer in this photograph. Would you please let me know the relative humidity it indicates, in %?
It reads 12 %
